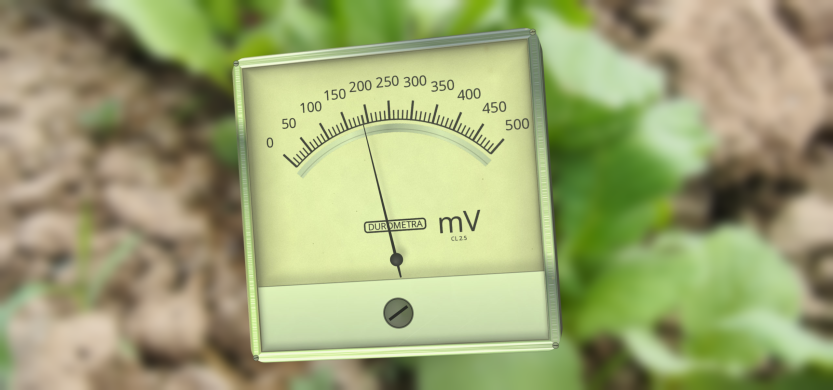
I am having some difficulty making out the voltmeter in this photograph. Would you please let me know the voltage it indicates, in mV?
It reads 190 mV
